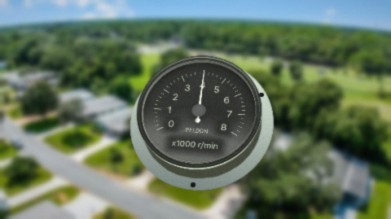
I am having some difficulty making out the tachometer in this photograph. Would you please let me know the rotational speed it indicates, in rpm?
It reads 4000 rpm
